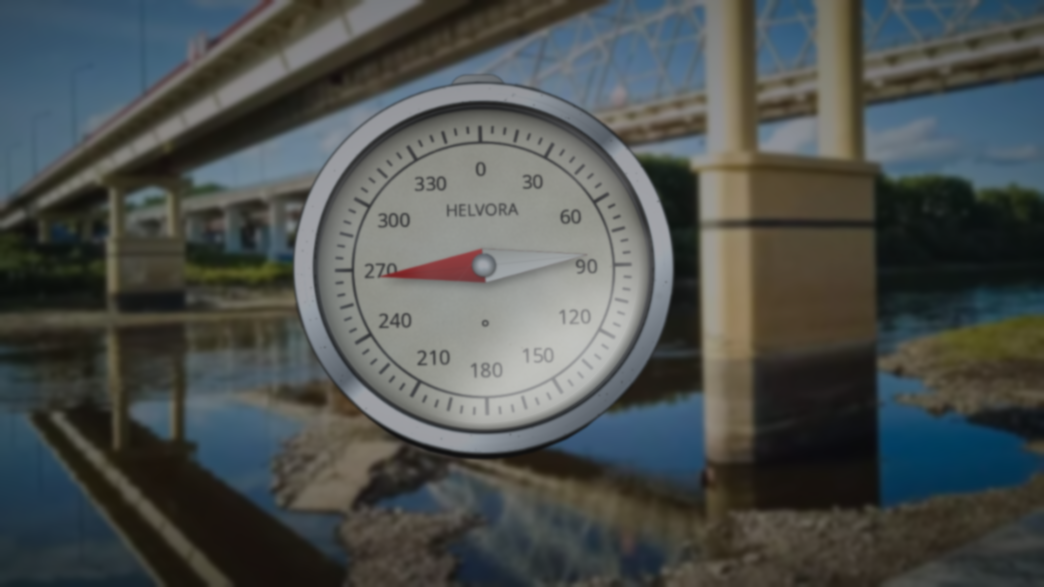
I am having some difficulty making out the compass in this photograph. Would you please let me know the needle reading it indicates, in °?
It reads 265 °
